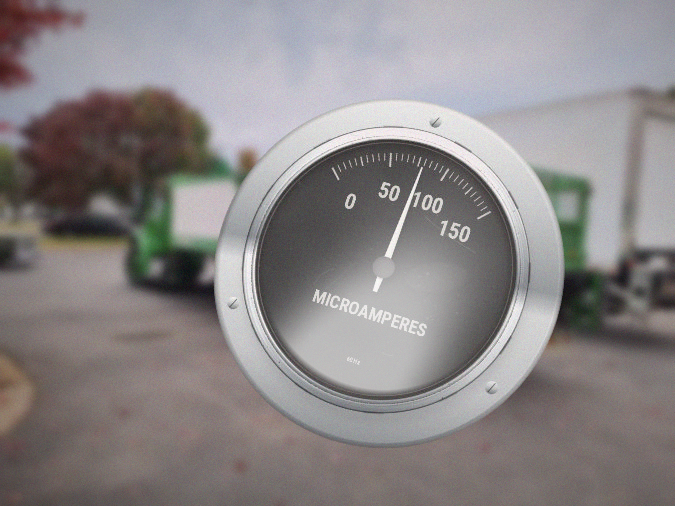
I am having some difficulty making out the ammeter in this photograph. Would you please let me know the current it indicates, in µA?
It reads 80 µA
